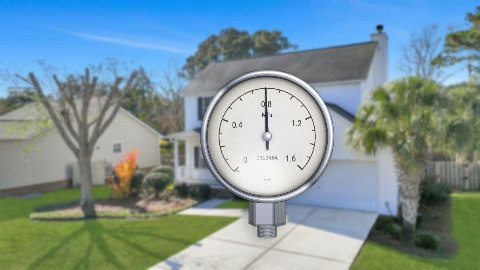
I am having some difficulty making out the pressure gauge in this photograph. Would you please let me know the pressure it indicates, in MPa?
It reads 0.8 MPa
